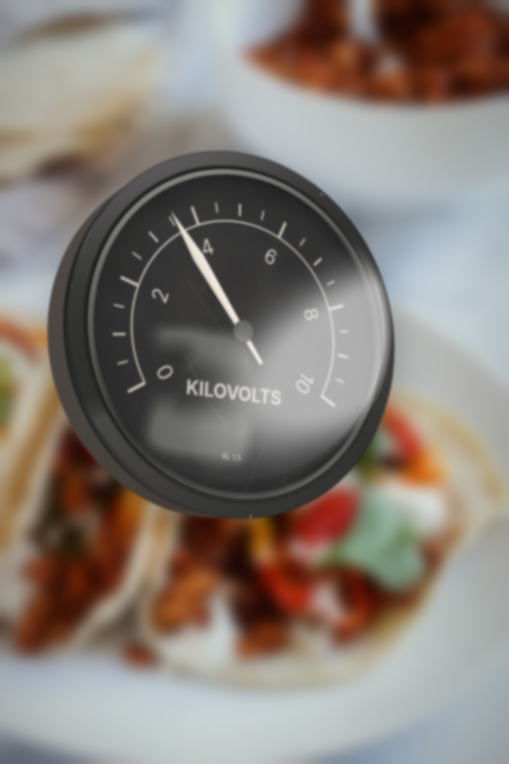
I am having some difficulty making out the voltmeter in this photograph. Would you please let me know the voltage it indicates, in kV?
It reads 3.5 kV
